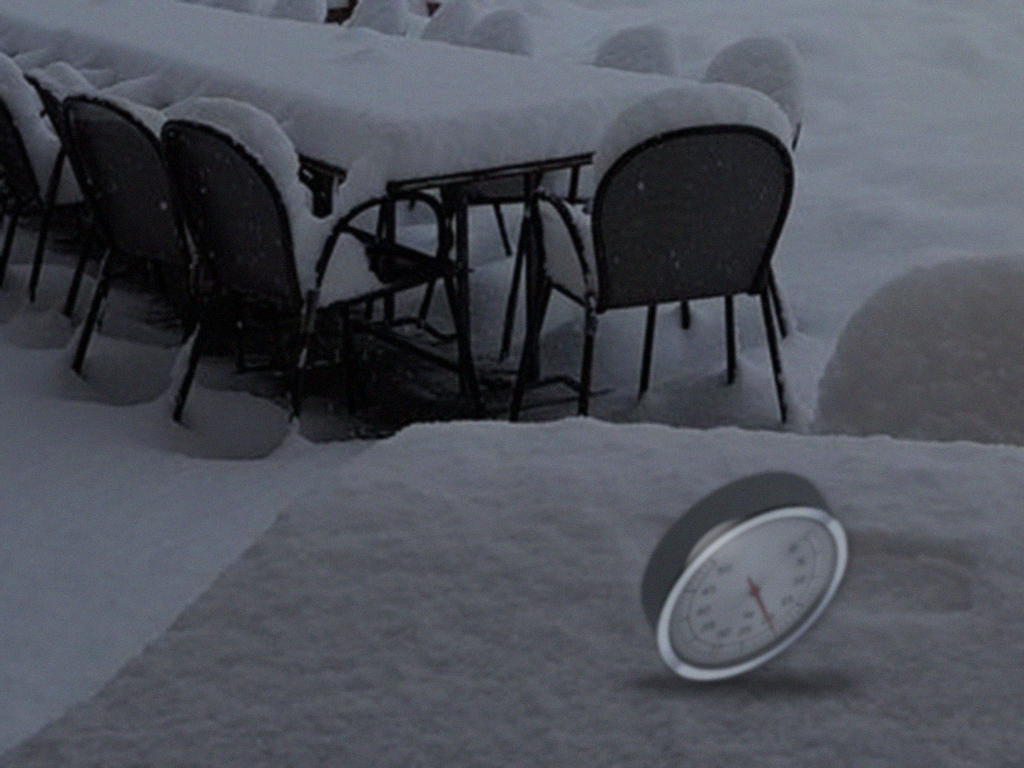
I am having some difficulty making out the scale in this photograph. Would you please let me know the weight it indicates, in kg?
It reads 20 kg
